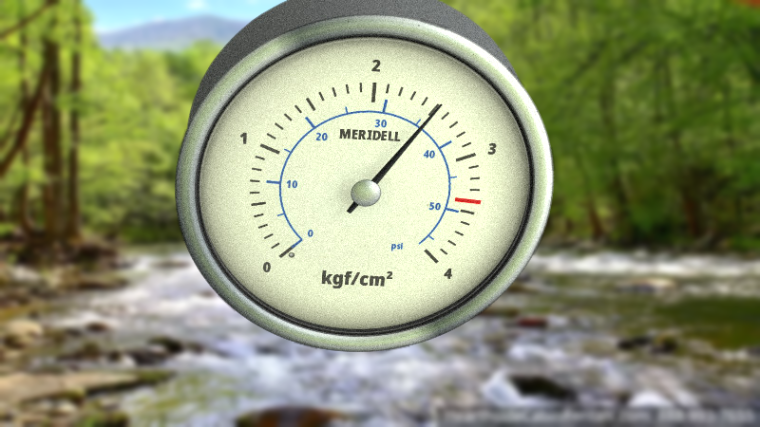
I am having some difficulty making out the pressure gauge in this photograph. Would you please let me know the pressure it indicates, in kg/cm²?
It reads 2.5 kg/cm²
